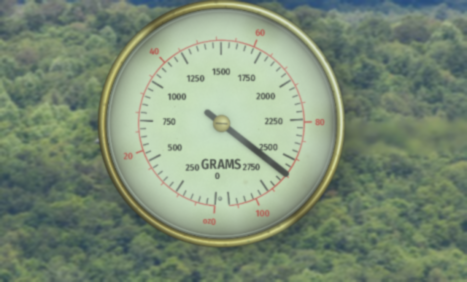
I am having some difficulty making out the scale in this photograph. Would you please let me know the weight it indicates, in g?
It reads 2600 g
